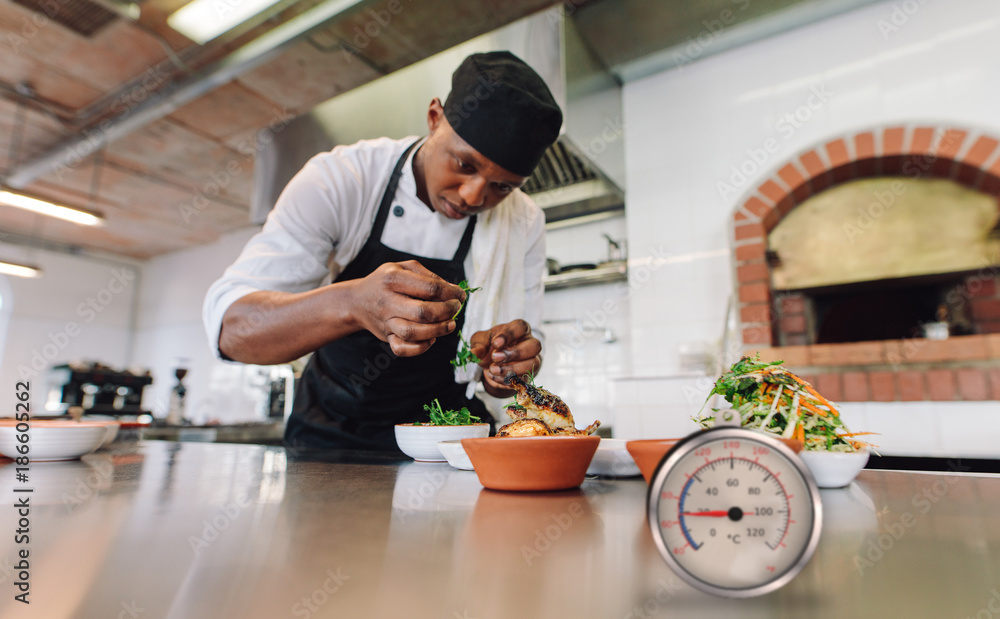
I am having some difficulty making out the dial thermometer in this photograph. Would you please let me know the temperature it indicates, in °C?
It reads 20 °C
